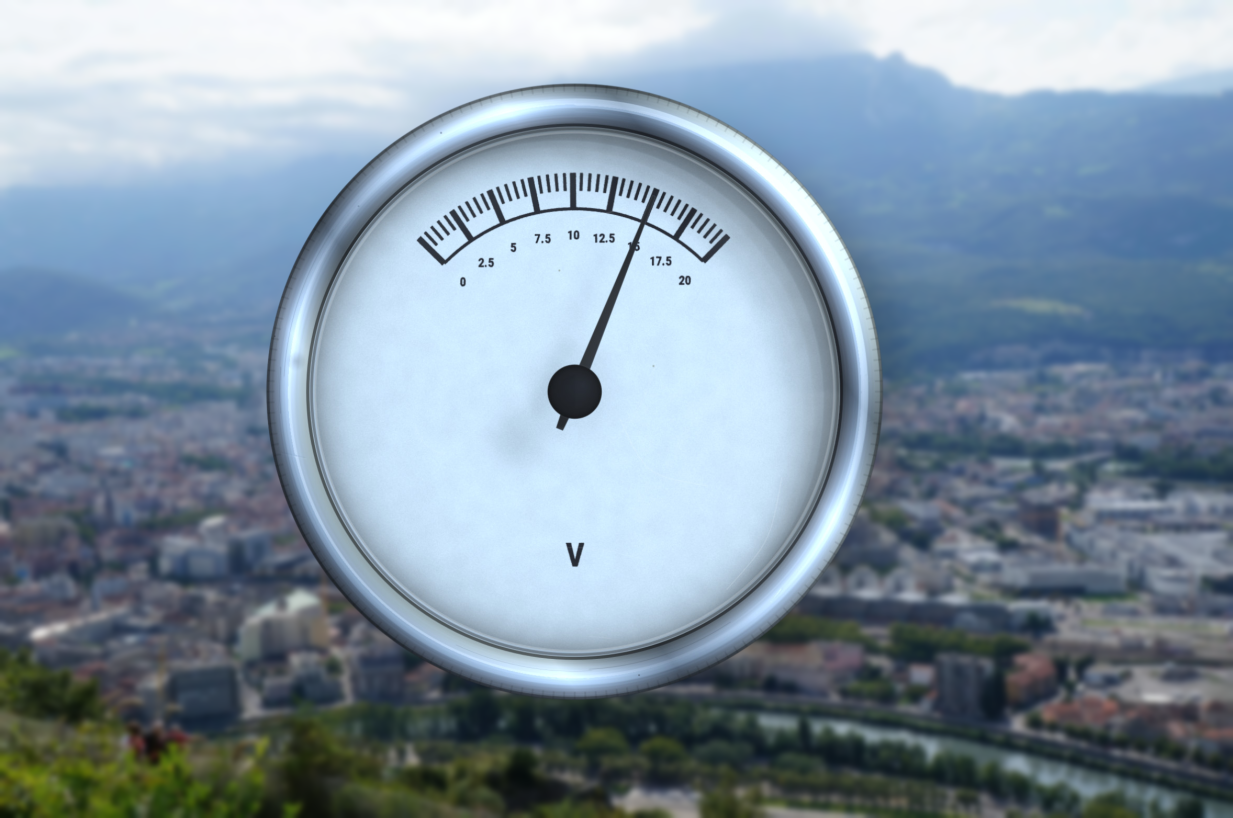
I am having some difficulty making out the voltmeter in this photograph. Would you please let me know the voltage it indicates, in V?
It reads 15 V
